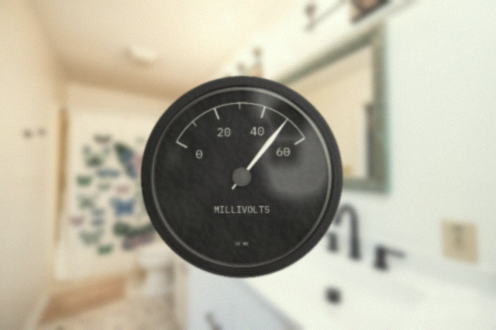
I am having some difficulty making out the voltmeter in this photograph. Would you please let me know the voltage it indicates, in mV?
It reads 50 mV
